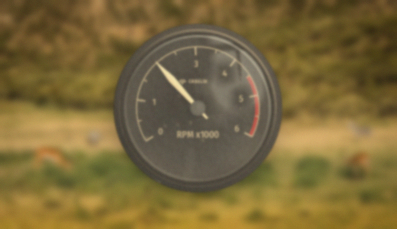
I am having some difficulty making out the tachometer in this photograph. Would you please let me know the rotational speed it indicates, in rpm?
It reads 2000 rpm
